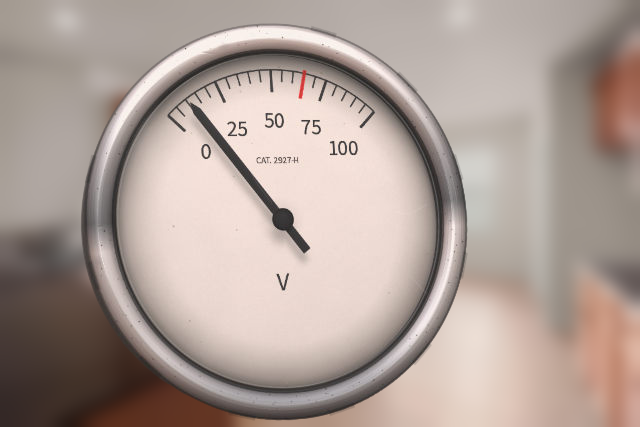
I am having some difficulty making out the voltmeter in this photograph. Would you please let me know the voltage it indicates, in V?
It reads 10 V
